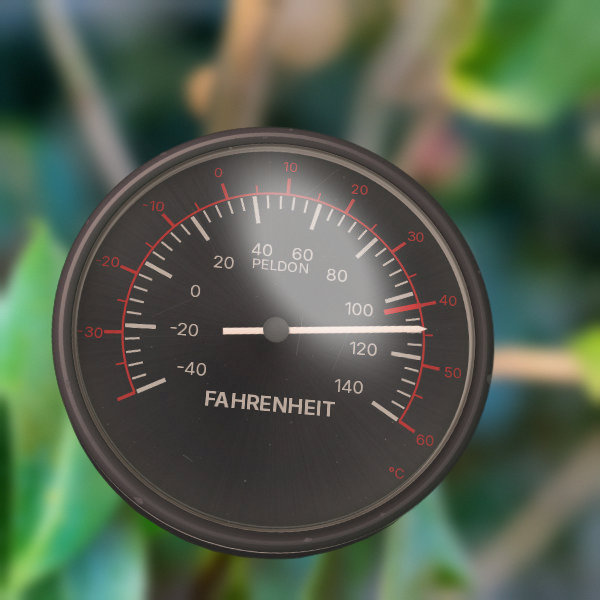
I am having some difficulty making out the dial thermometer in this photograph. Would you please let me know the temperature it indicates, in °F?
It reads 112 °F
